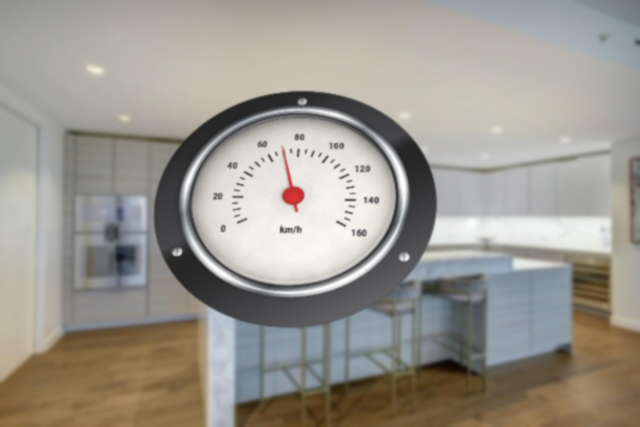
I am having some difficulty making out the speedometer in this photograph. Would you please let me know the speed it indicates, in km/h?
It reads 70 km/h
